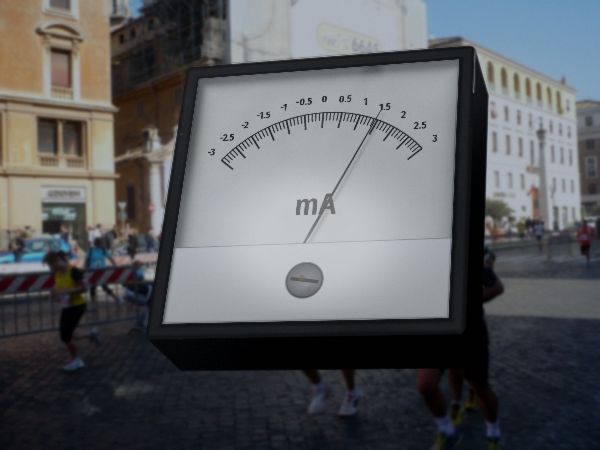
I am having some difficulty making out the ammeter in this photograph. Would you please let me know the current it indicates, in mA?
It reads 1.5 mA
